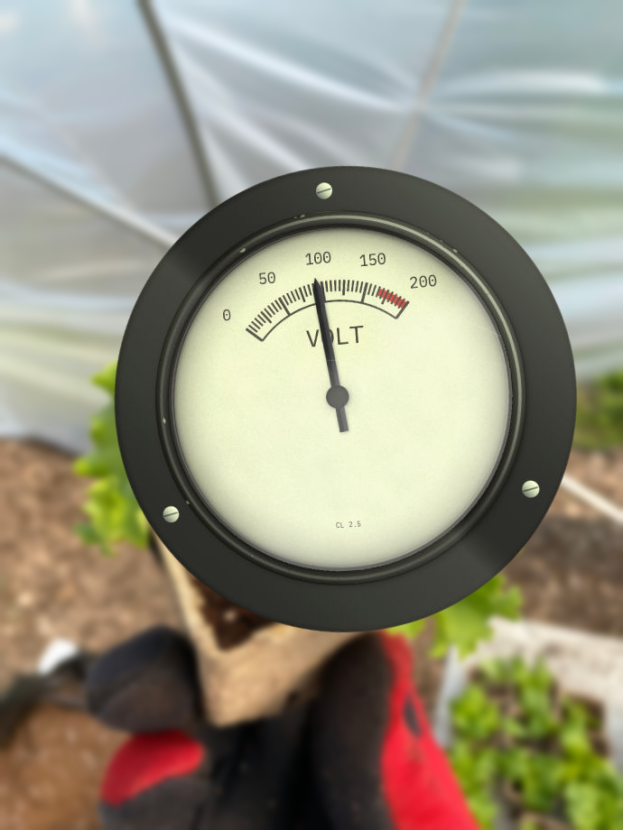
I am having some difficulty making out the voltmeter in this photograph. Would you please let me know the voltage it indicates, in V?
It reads 95 V
